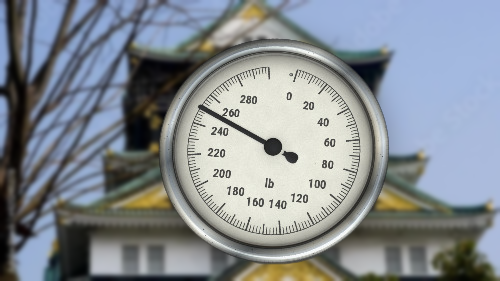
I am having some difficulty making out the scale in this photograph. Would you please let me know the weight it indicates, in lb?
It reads 250 lb
